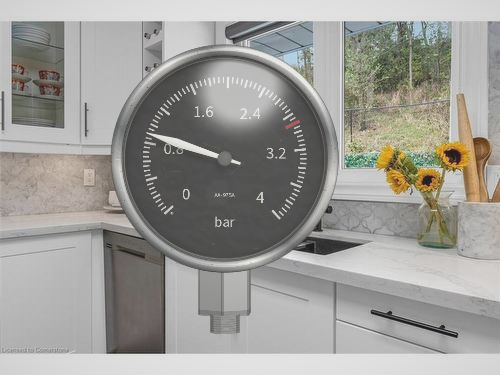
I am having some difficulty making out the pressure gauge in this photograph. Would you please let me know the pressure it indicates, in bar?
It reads 0.9 bar
